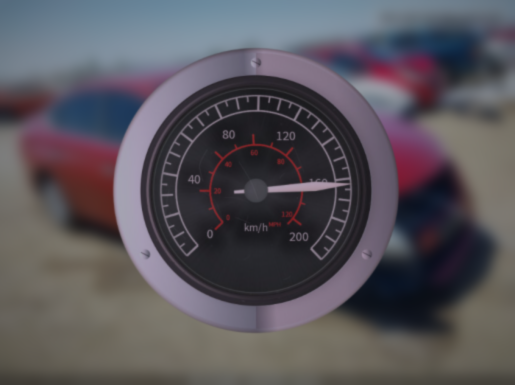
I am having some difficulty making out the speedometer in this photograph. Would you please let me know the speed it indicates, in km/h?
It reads 162.5 km/h
